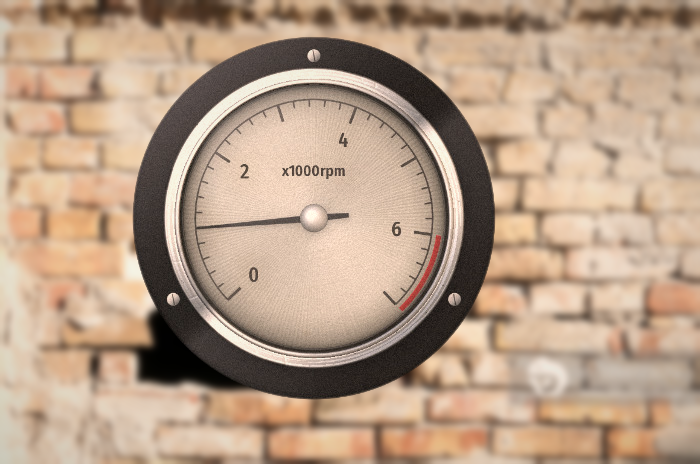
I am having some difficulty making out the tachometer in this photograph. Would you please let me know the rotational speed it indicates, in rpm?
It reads 1000 rpm
